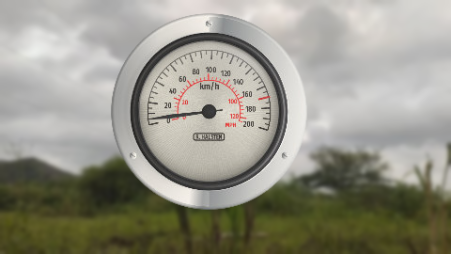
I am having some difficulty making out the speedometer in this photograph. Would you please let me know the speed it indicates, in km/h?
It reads 5 km/h
